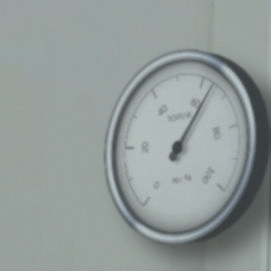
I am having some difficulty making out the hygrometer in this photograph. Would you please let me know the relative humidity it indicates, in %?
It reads 65 %
